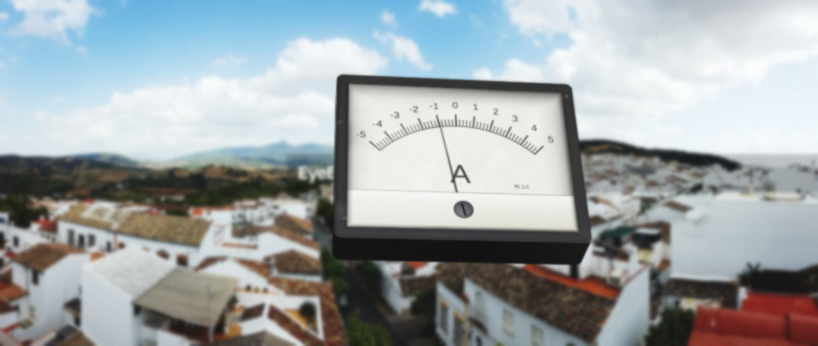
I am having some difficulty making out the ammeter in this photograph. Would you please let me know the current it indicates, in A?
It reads -1 A
